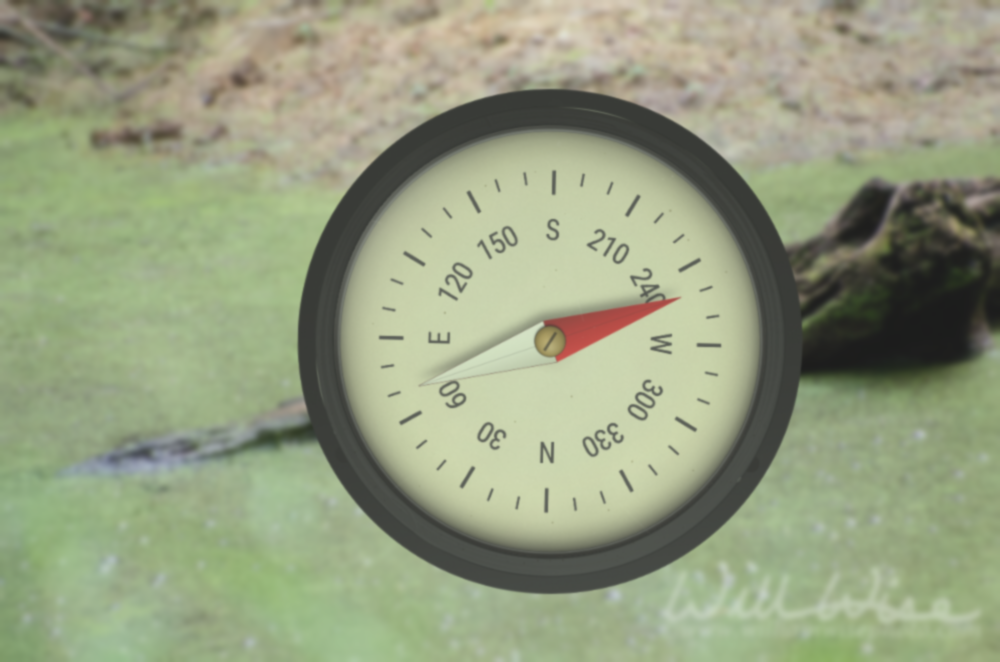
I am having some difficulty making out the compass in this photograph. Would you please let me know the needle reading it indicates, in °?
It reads 250 °
